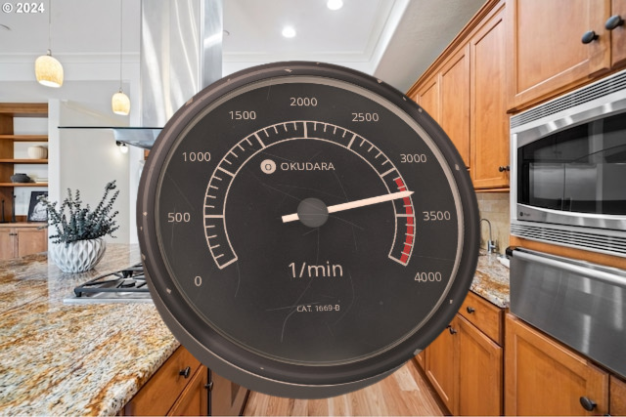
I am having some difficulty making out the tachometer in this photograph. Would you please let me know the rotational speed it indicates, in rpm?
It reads 3300 rpm
